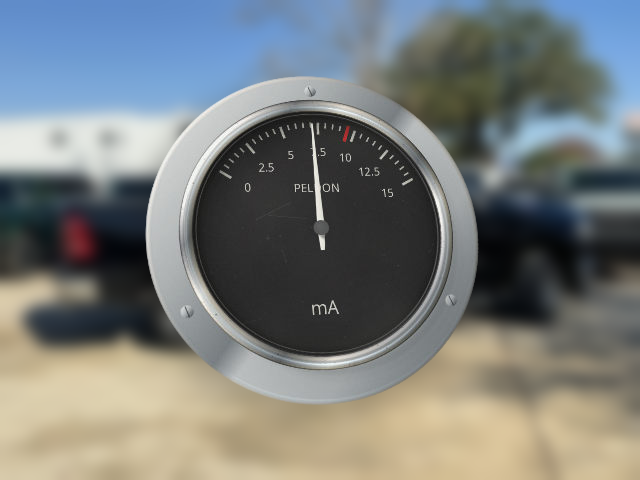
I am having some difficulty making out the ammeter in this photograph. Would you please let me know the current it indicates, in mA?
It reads 7 mA
